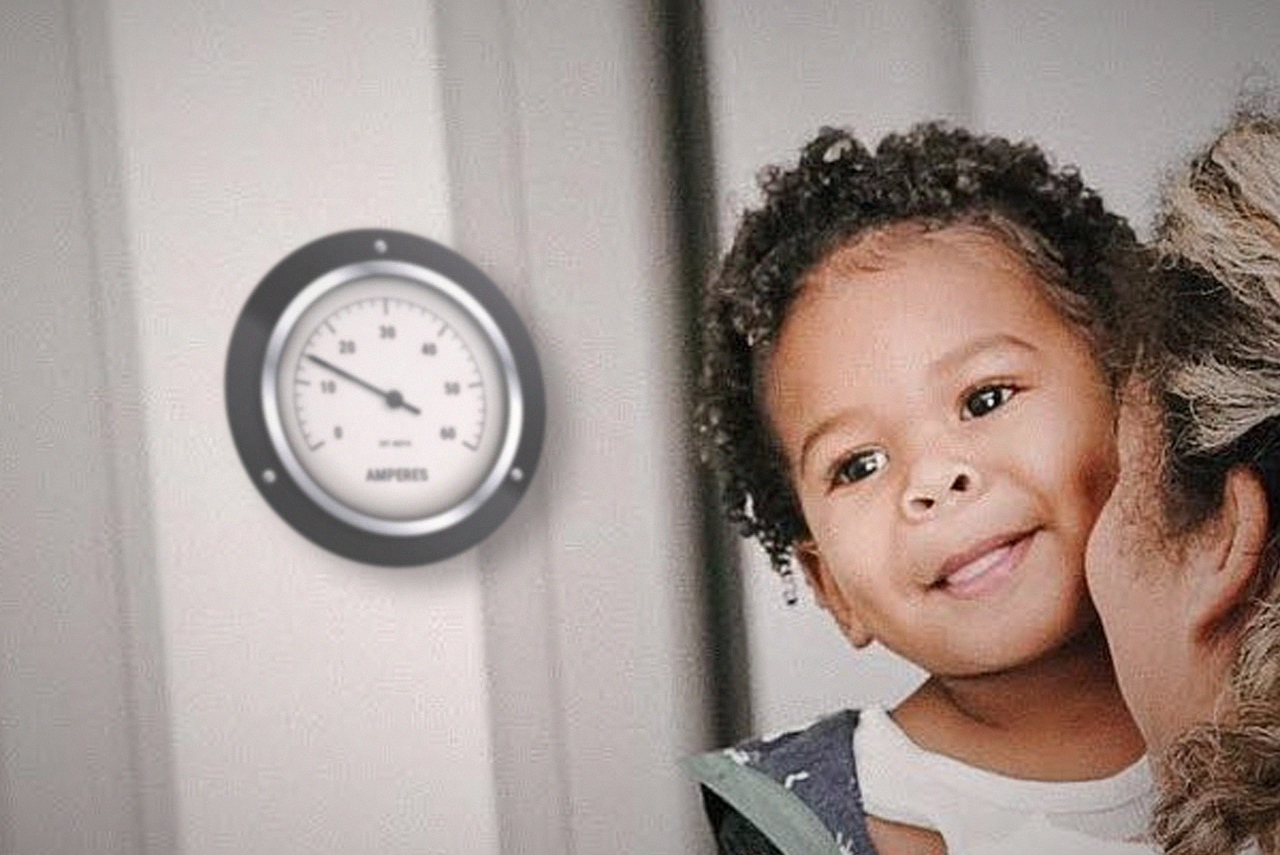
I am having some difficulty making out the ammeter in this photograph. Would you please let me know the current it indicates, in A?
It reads 14 A
